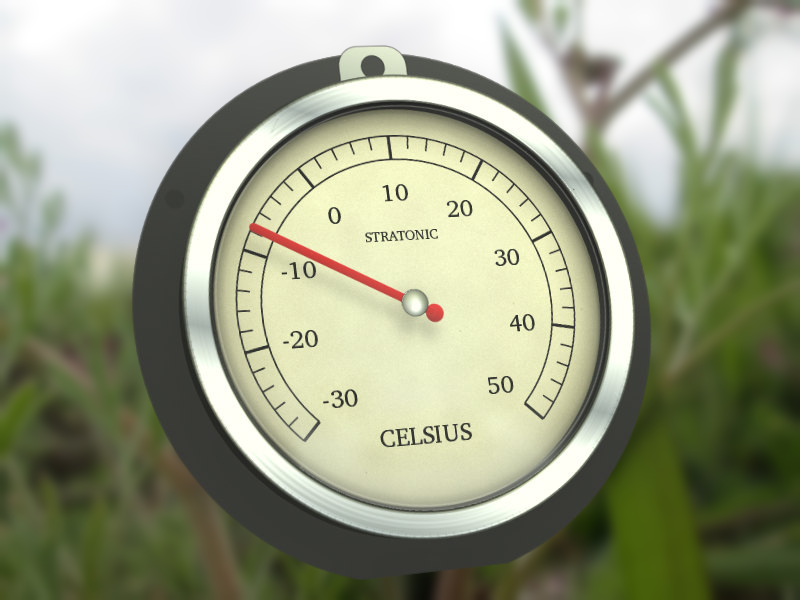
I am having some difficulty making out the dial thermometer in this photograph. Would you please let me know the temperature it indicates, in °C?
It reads -8 °C
